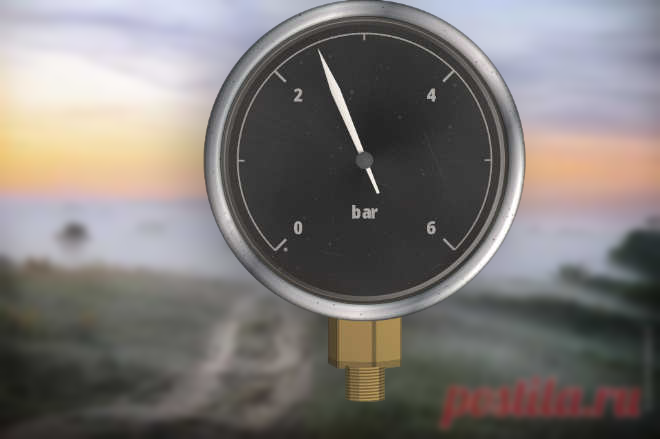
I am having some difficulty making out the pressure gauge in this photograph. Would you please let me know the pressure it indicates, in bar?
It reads 2.5 bar
